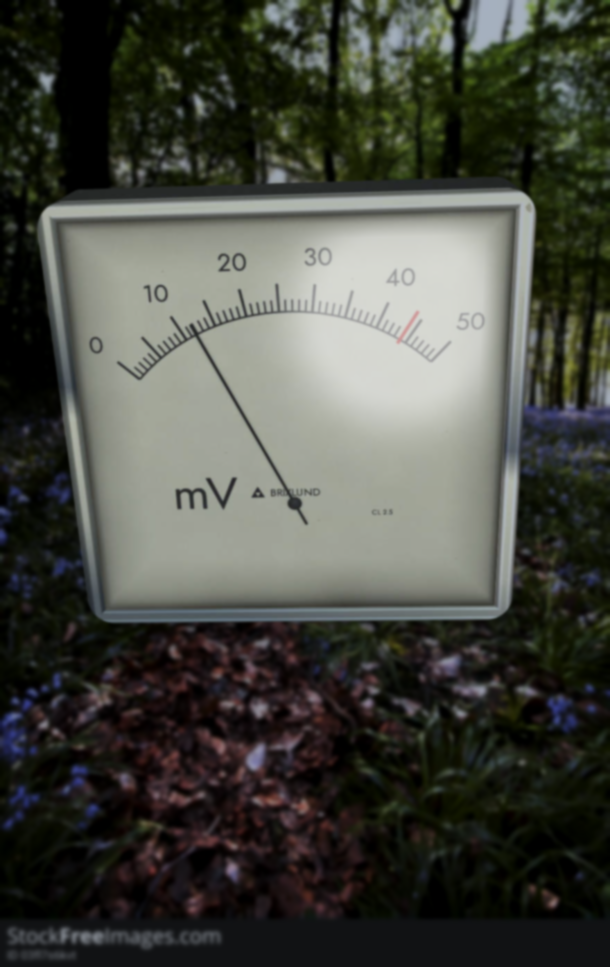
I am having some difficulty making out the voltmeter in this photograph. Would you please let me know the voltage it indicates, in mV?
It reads 12 mV
